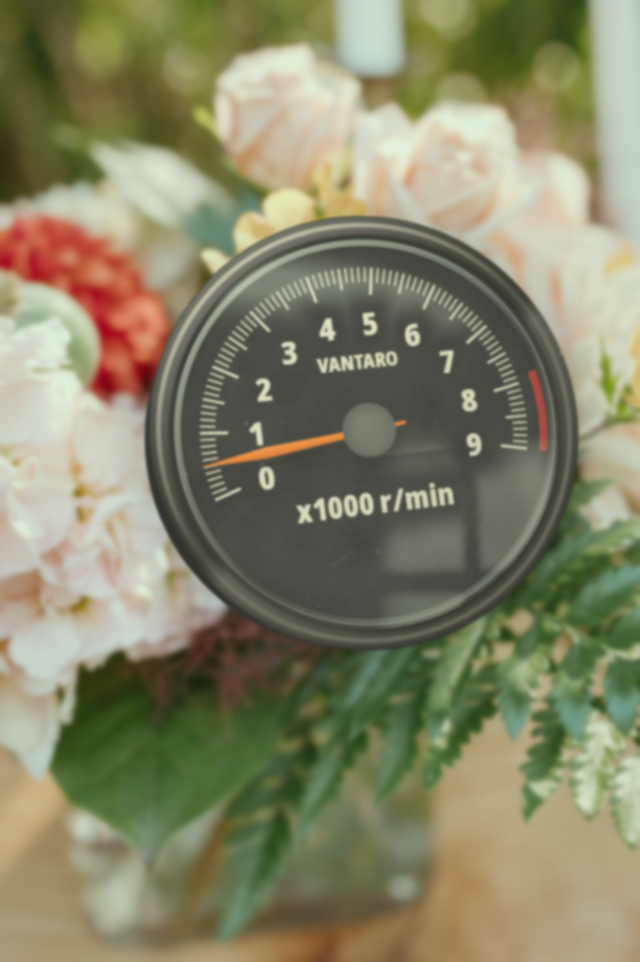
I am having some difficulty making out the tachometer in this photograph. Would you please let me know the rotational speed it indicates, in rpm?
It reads 500 rpm
